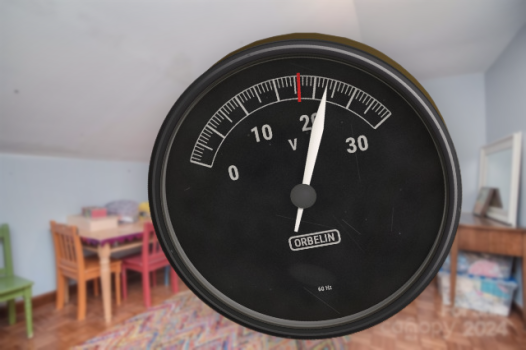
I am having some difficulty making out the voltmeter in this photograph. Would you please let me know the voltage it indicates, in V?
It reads 21.5 V
